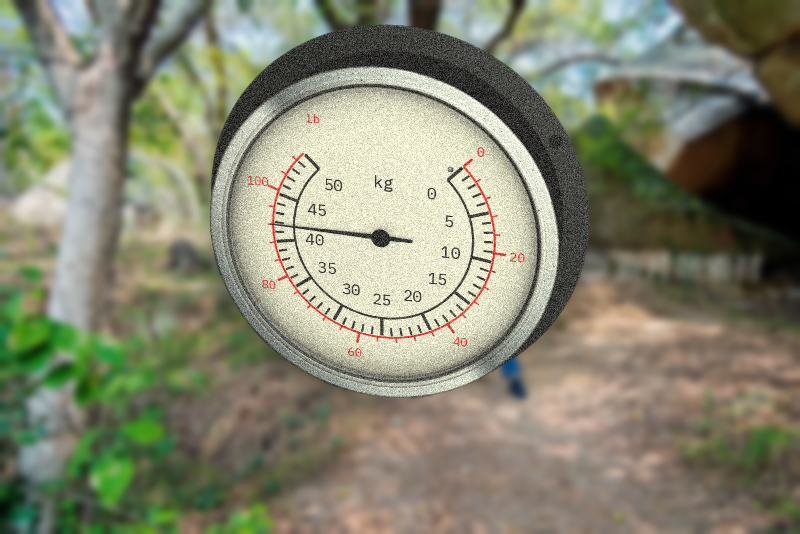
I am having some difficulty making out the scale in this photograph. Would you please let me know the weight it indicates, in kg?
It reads 42 kg
